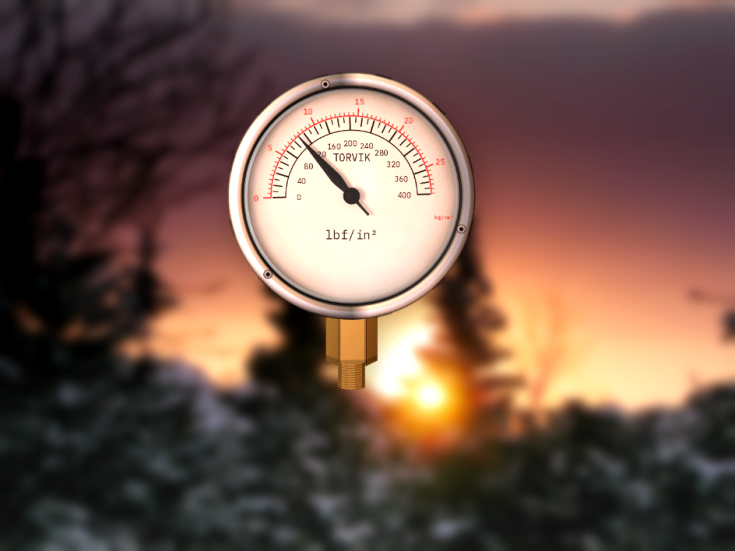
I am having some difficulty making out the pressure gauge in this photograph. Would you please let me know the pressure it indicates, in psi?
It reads 110 psi
